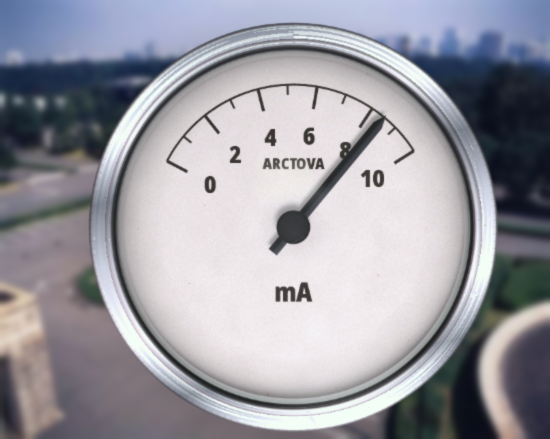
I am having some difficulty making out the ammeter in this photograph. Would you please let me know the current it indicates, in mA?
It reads 8.5 mA
